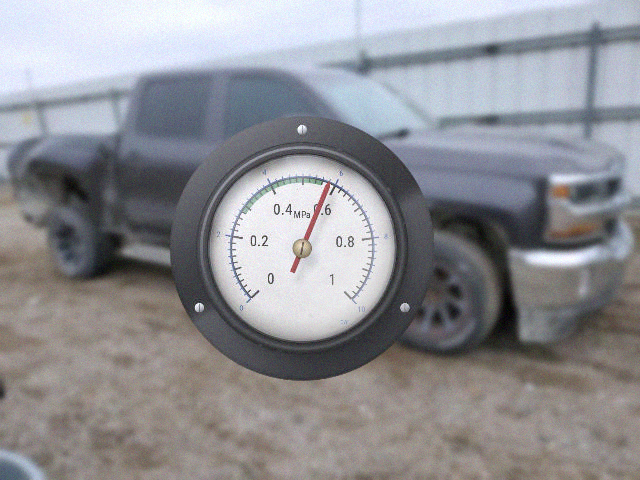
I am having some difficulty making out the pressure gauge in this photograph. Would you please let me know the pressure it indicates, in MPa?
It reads 0.58 MPa
